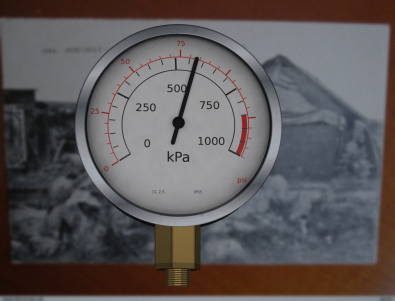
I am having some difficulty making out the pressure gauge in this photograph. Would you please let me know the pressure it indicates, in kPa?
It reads 575 kPa
